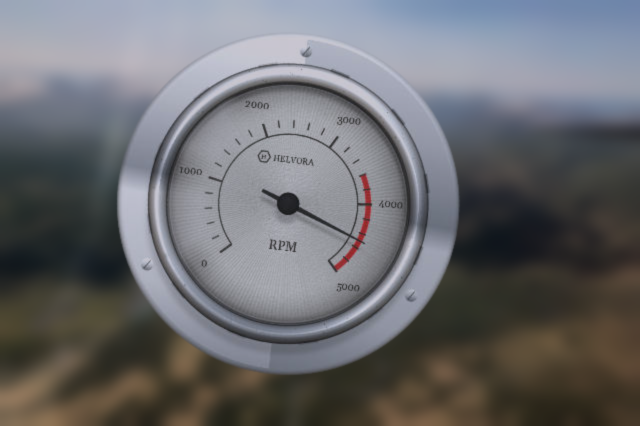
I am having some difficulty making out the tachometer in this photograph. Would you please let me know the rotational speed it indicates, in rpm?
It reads 4500 rpm
